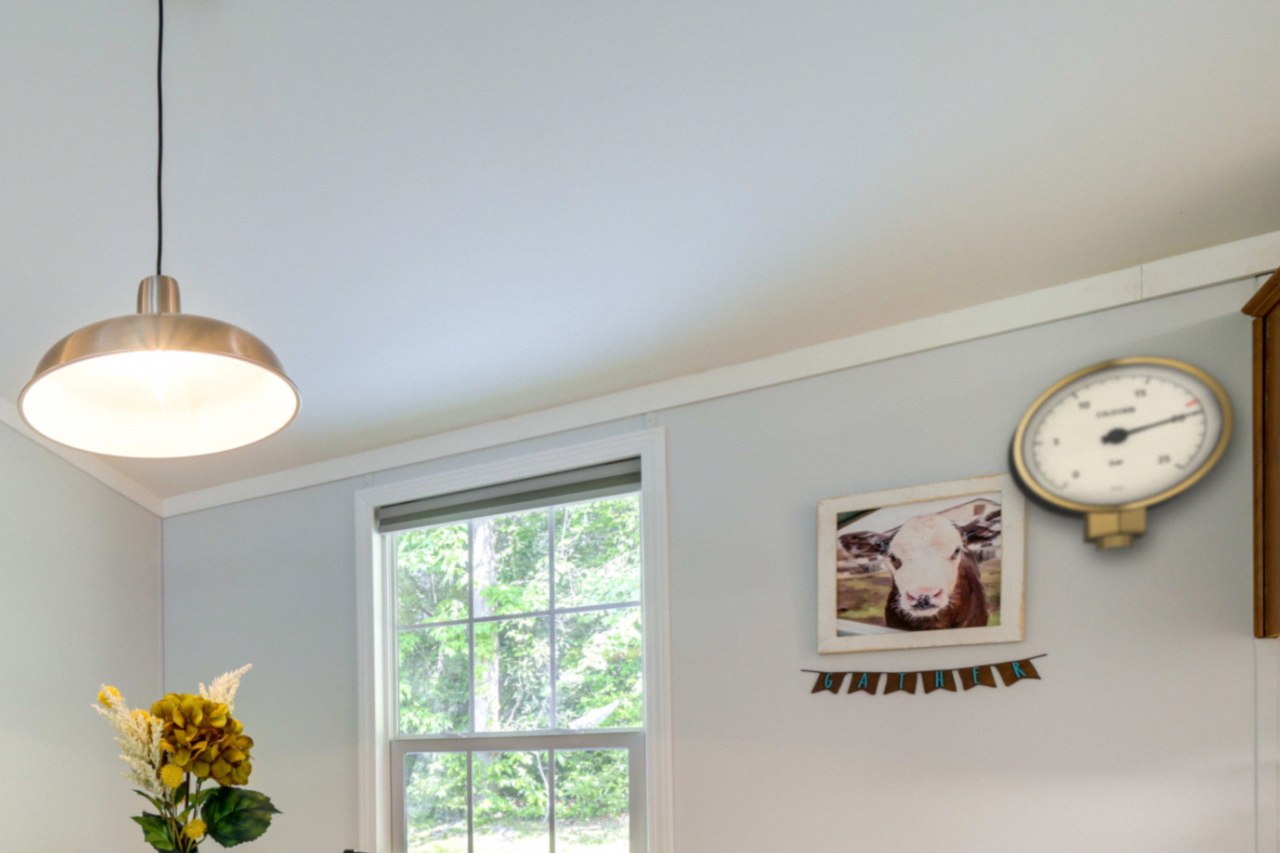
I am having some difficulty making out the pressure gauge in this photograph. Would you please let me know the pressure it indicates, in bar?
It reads 20 bar
